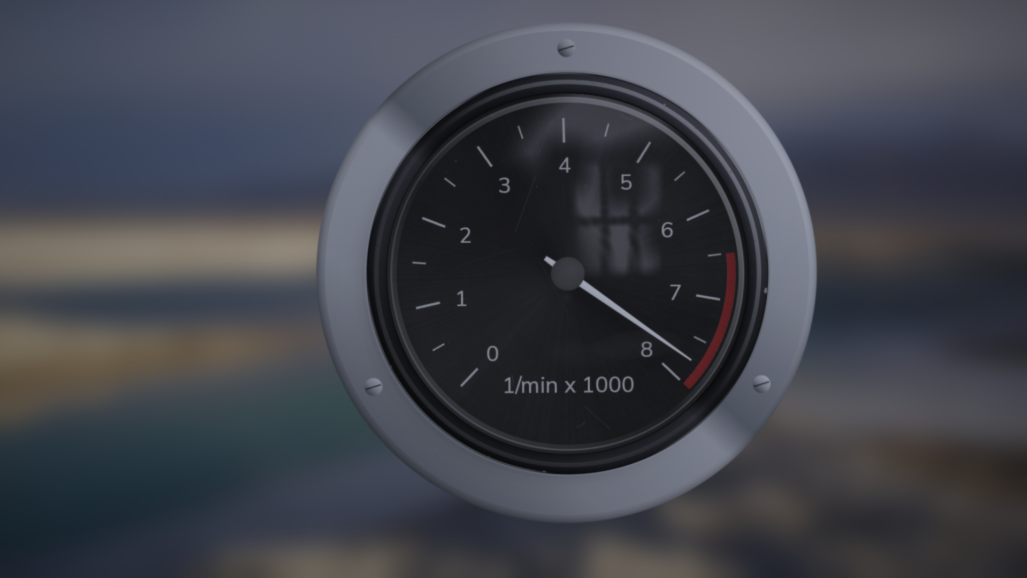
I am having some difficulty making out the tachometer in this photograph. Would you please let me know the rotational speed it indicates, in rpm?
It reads 7750 rpm
